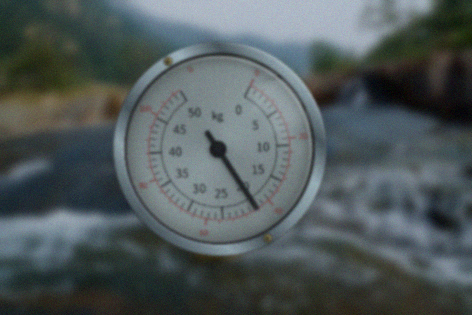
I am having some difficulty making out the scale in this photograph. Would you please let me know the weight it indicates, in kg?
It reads 20 kg
